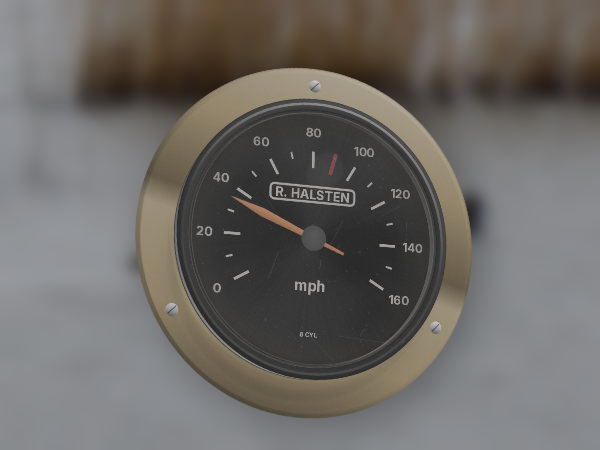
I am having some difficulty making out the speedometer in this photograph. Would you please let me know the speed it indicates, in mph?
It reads 35 mph
